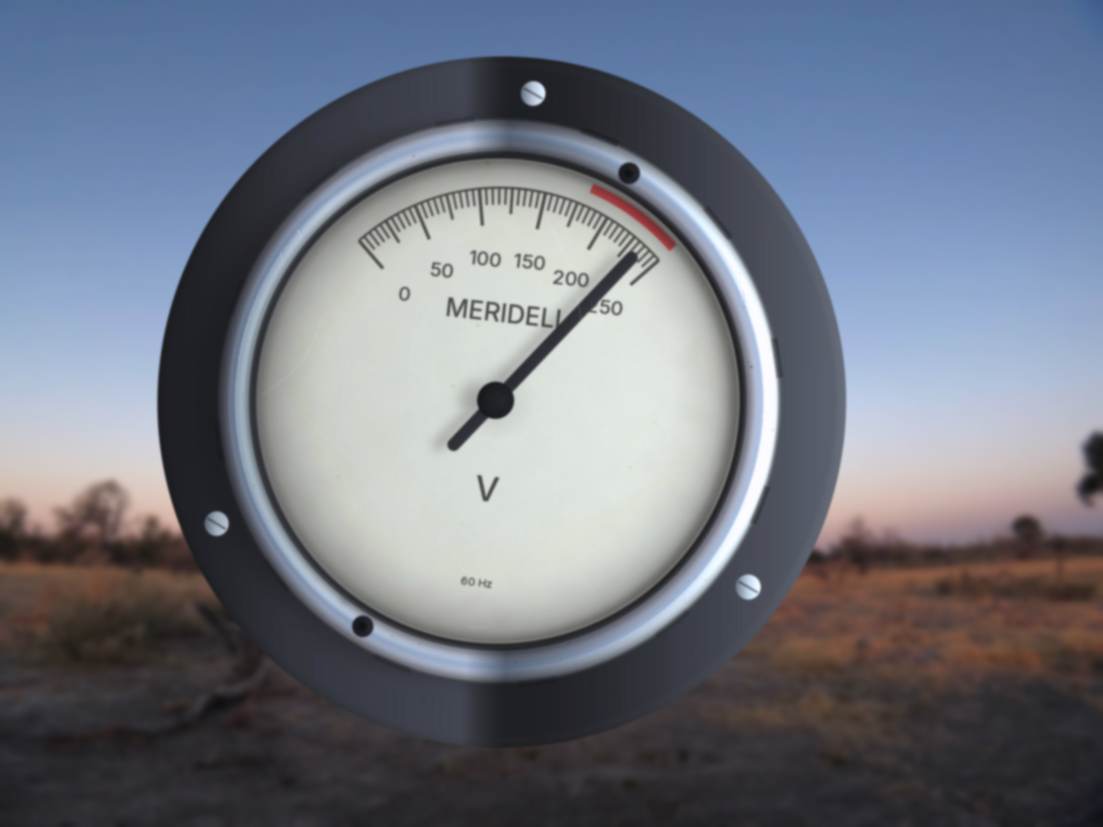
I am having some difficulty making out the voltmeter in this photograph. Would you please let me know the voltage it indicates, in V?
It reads 235 V
